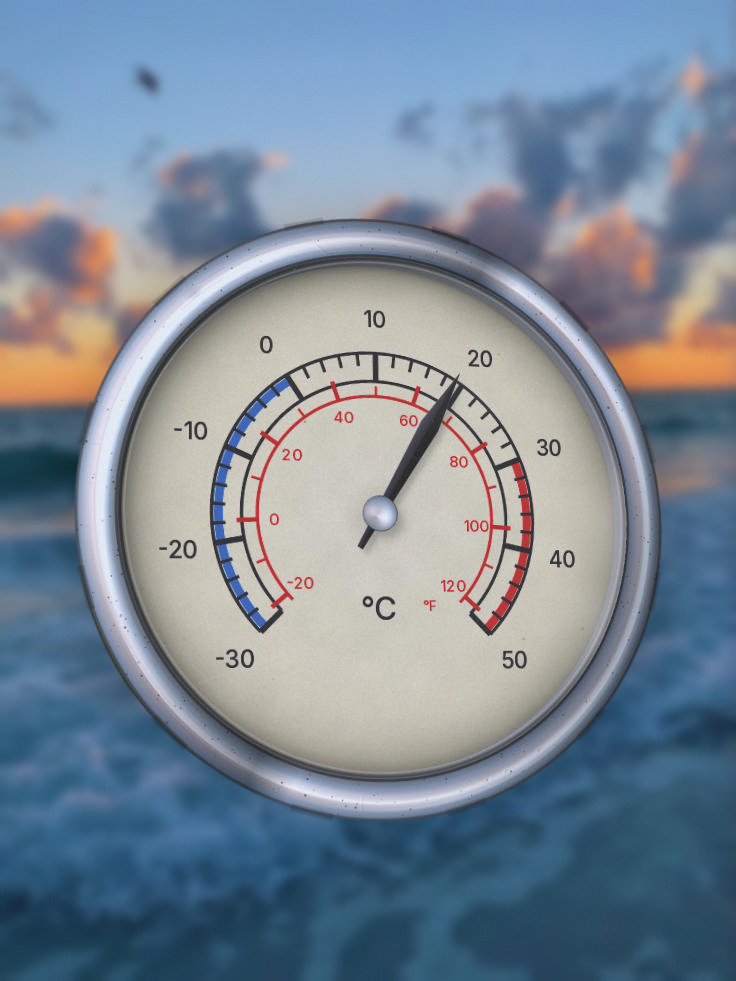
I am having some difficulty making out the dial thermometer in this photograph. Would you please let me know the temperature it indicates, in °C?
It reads 19 °C
